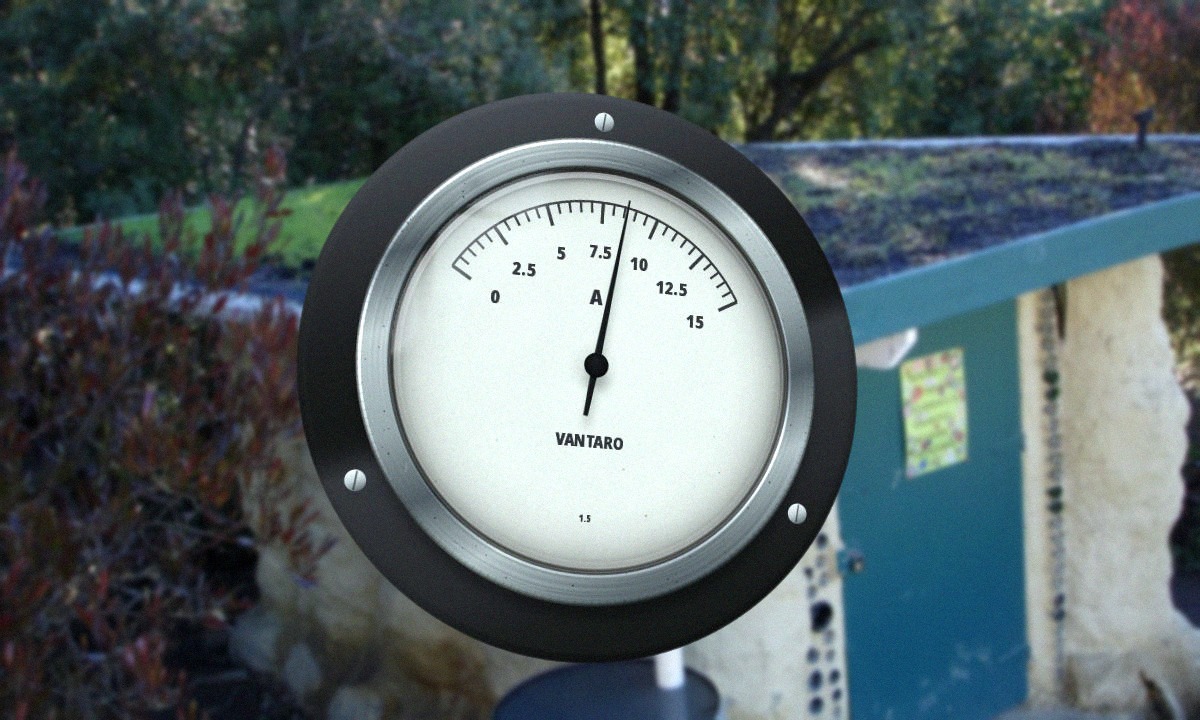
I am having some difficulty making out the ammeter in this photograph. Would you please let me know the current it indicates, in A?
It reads 8.5 A
